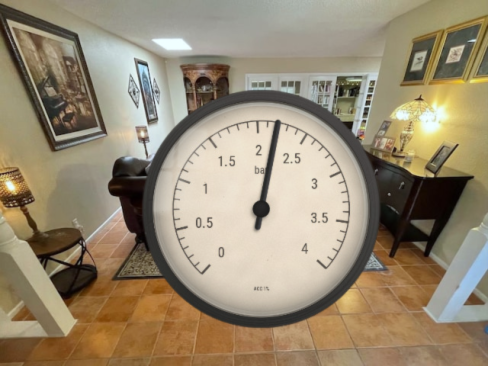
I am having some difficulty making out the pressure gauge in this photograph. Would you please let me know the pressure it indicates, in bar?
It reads 2.2 bar
